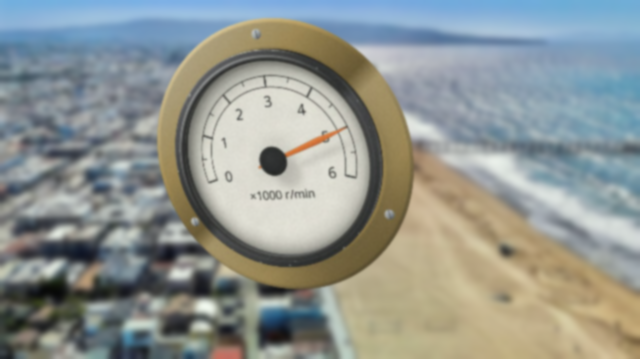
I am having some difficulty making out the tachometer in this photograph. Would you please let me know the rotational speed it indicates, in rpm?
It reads 5000 rpm
